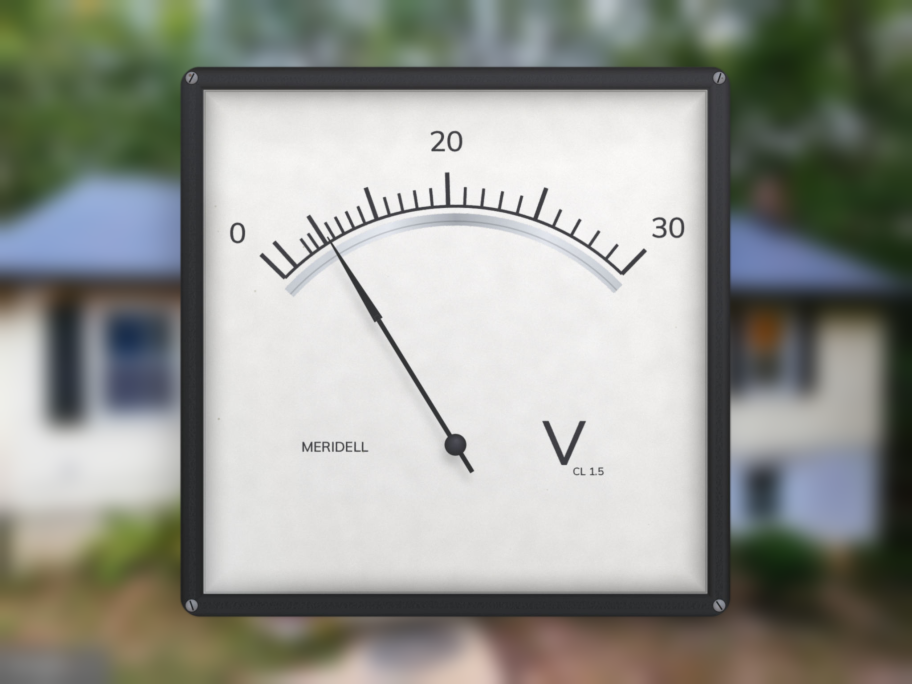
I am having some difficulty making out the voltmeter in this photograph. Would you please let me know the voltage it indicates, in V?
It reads 10.5 V
